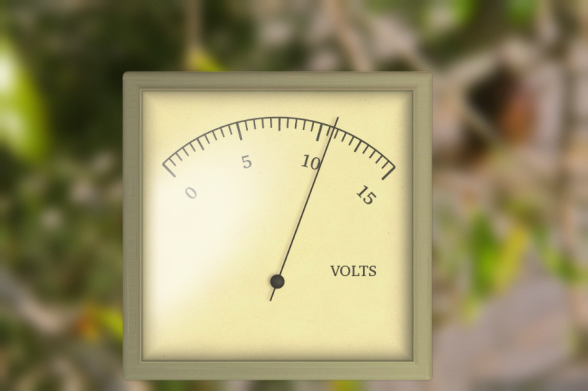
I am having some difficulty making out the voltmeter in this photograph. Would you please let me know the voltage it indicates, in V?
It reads 10.75 V
